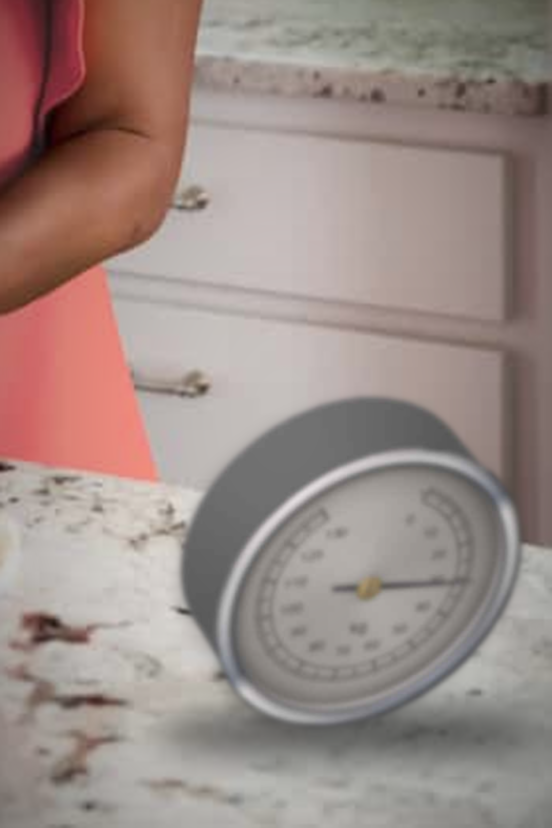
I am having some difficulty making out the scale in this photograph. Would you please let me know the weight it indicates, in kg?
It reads 30 kg
